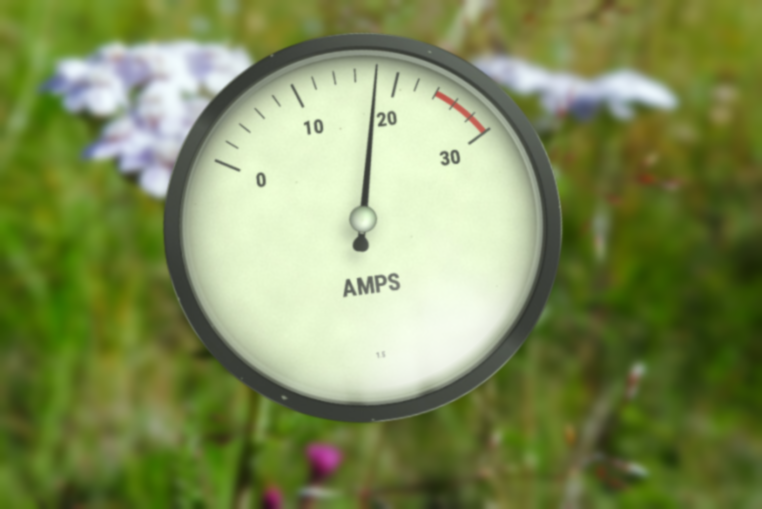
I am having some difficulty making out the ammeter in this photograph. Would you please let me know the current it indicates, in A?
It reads 18 A
